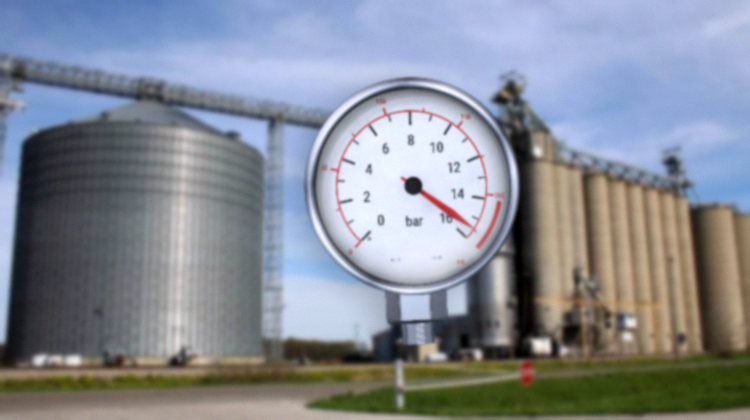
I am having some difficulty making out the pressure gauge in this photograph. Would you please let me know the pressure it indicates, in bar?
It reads 15.5 bar
